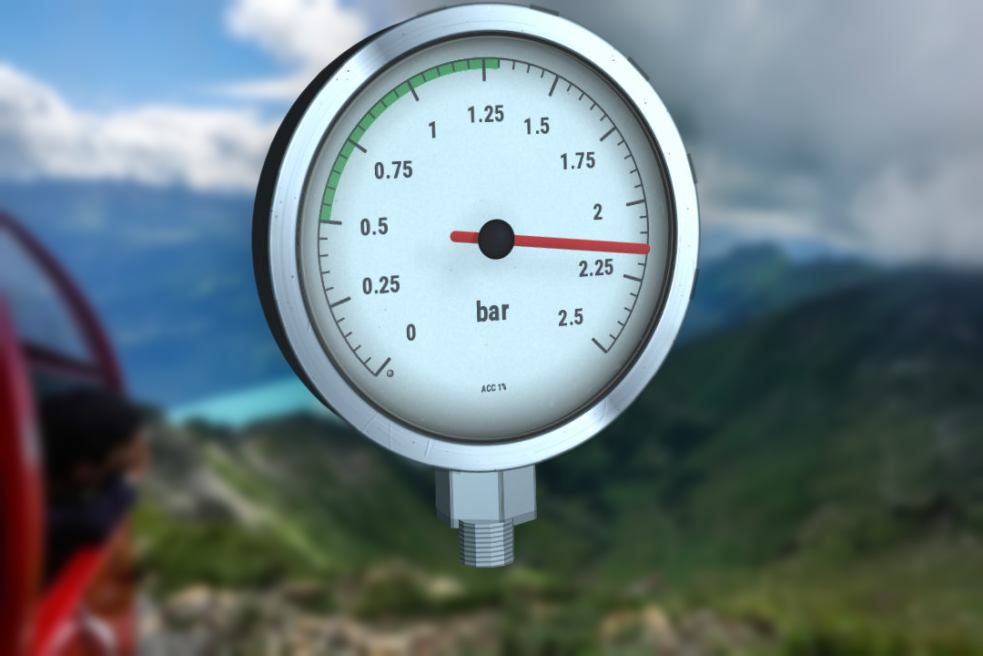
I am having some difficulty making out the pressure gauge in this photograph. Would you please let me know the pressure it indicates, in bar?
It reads 2.15 bar
